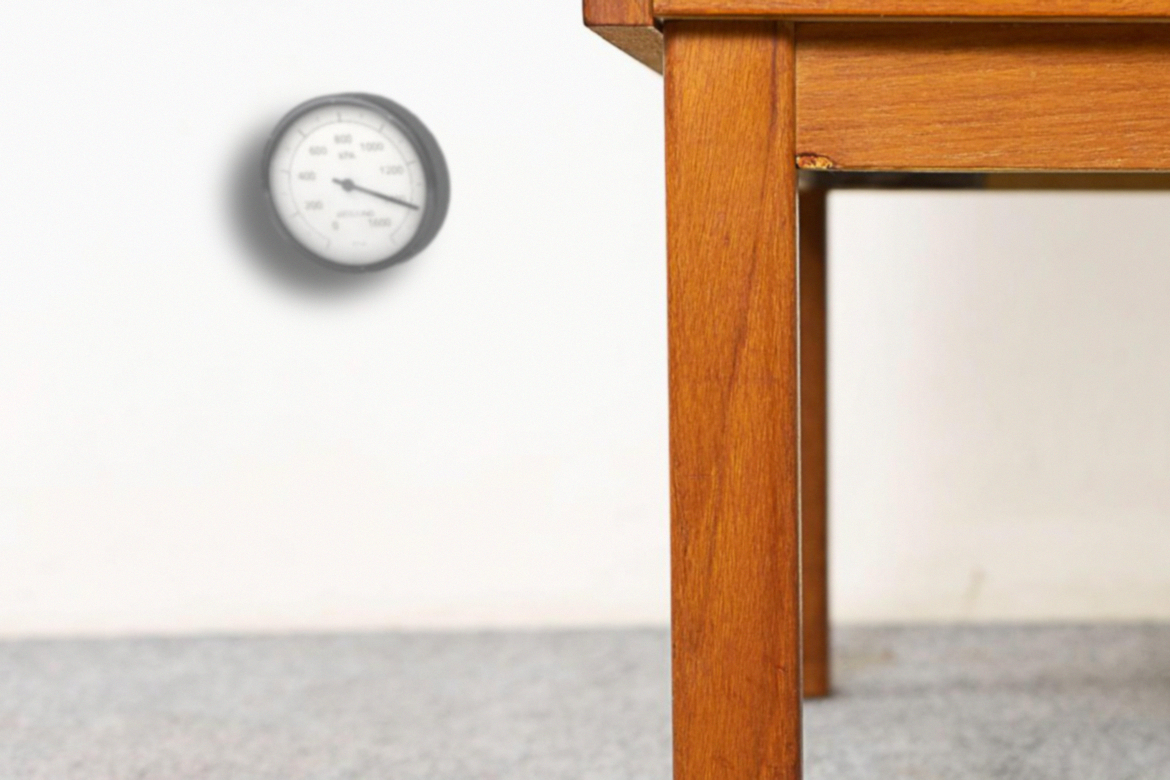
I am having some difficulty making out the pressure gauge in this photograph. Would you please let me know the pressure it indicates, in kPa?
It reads 1400 kPa
